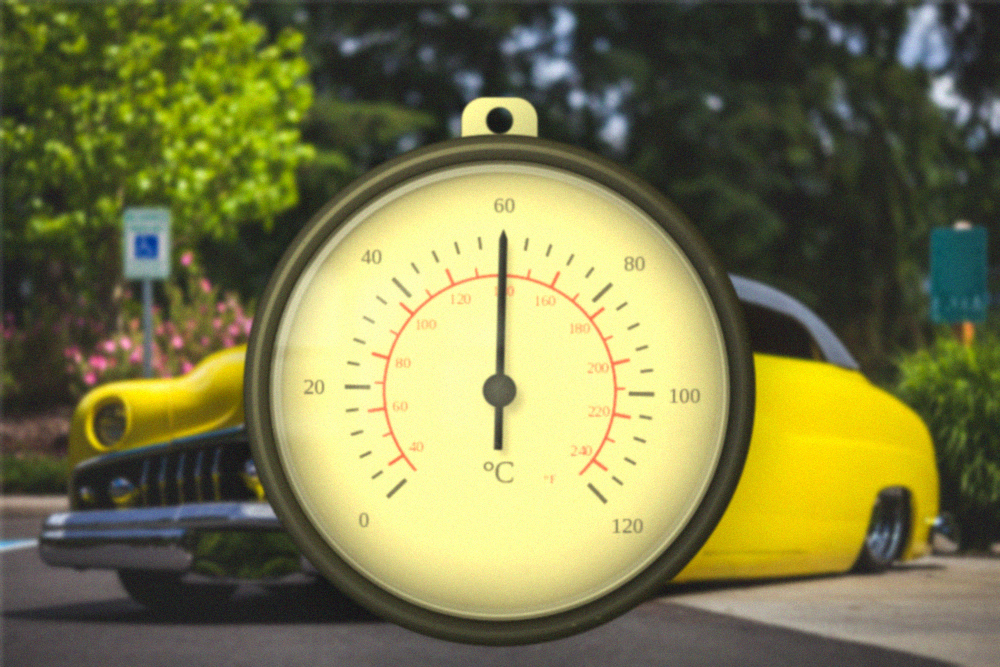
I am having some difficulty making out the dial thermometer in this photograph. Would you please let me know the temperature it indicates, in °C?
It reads 60 °C
